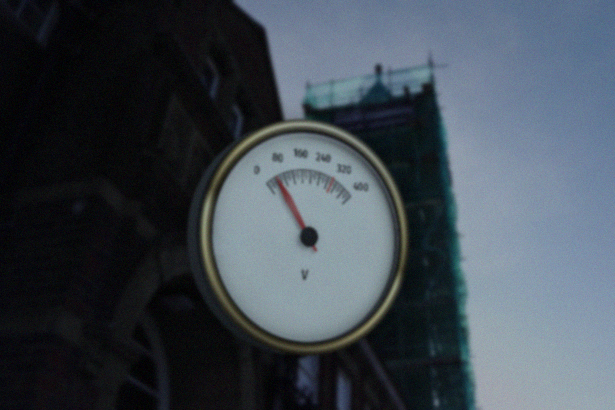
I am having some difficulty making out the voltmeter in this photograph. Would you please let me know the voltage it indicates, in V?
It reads 40 V
